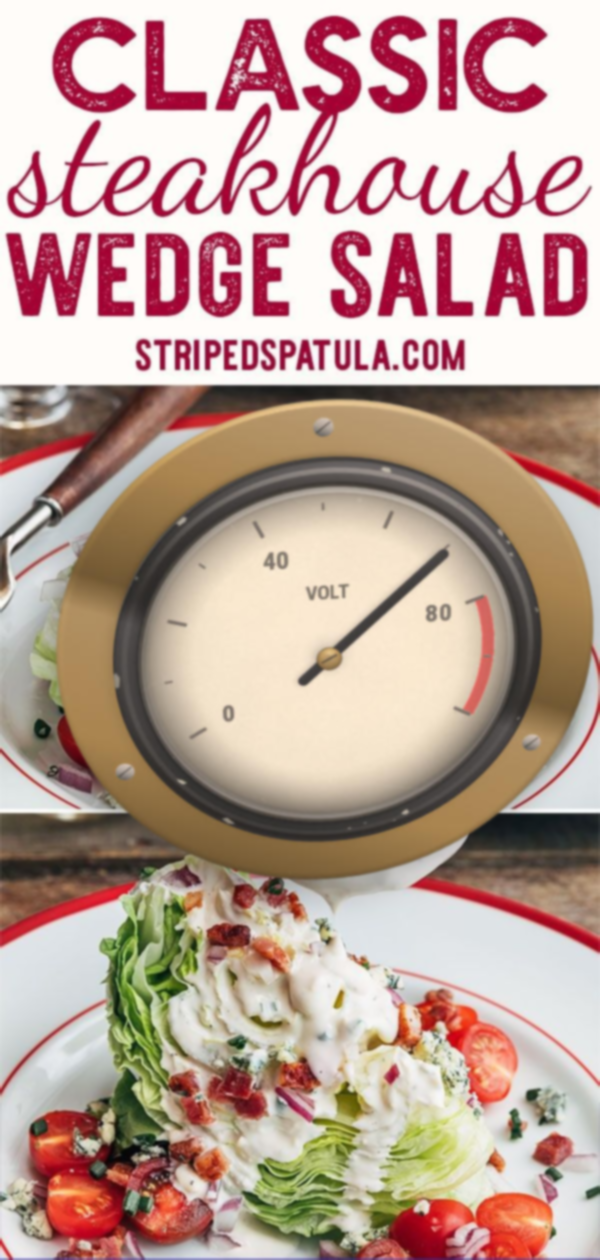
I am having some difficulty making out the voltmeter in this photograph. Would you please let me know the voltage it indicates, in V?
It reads 70 V
